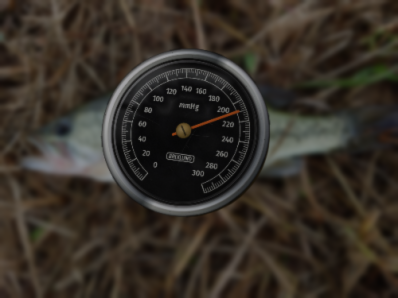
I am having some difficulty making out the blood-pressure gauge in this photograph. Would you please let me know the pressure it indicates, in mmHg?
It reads 210 mmHg
